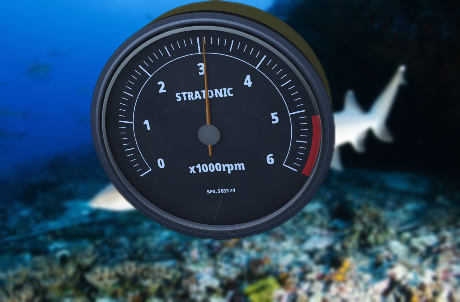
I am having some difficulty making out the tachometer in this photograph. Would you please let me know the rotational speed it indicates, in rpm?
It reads 3100 rpm
